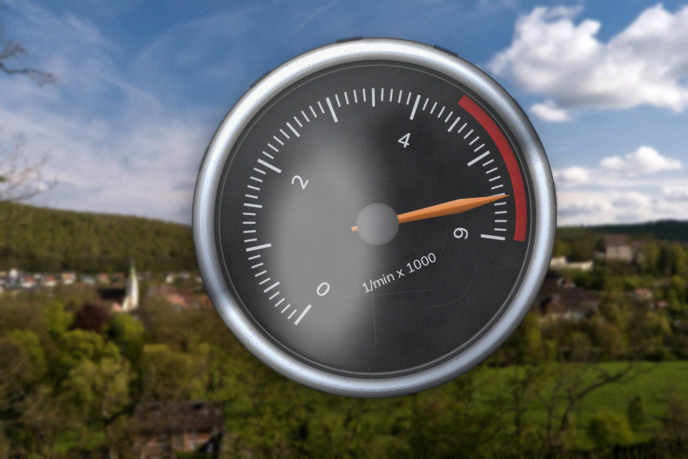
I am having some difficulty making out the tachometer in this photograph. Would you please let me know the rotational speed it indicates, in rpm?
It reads 5500 rpm
